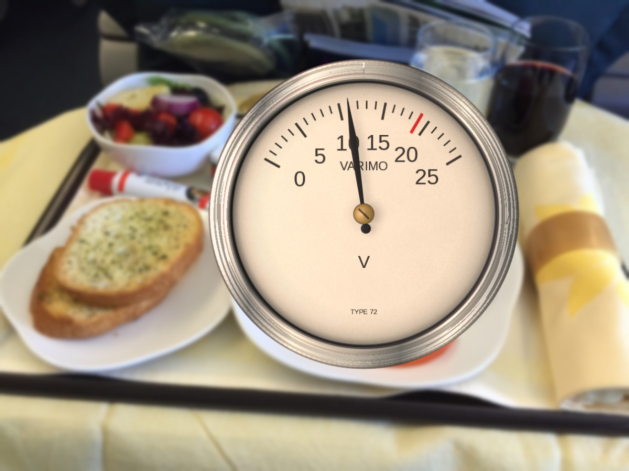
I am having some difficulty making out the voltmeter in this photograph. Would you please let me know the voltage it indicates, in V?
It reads 11 V
